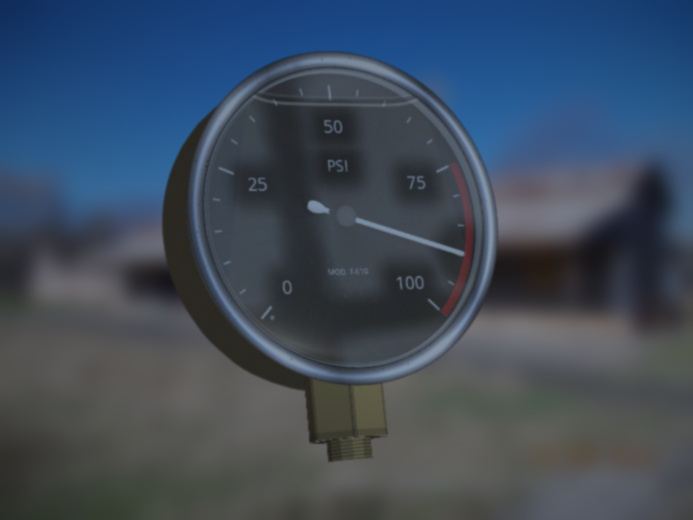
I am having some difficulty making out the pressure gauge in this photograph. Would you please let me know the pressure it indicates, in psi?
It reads 90 psi
